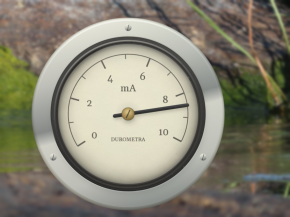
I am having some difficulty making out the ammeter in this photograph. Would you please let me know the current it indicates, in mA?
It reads 8.5 mA
